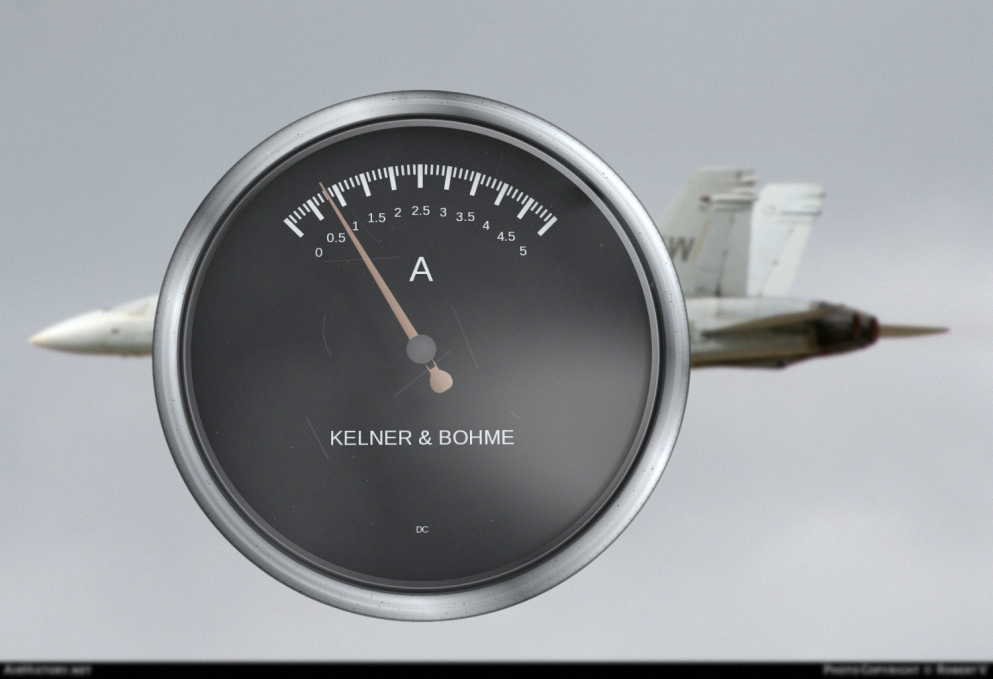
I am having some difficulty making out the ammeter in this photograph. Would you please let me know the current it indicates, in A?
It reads 0.8 A
